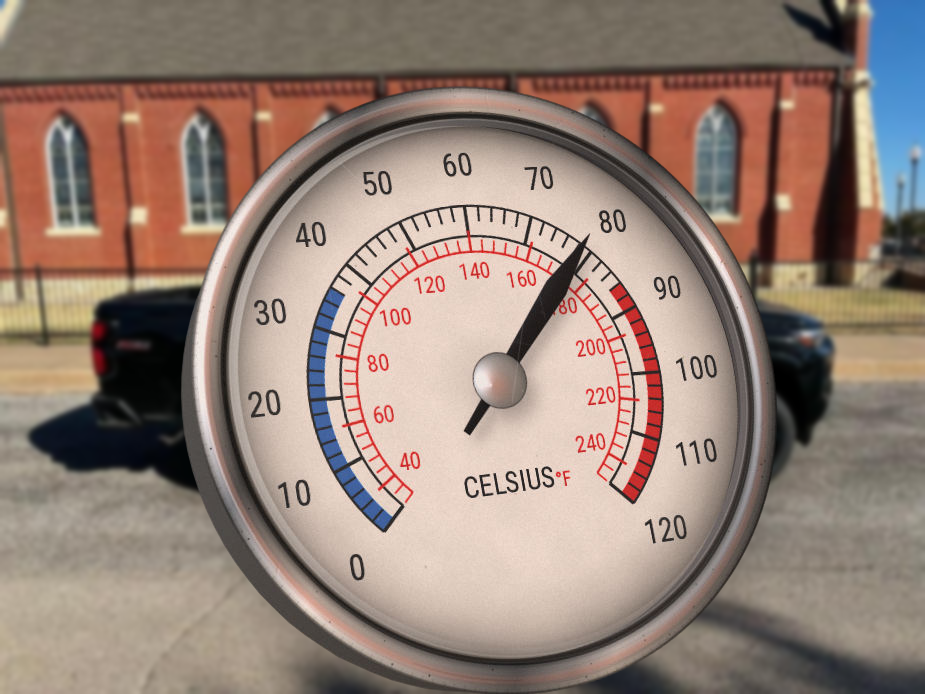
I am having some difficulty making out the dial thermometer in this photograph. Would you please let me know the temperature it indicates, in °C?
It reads 78 °C
